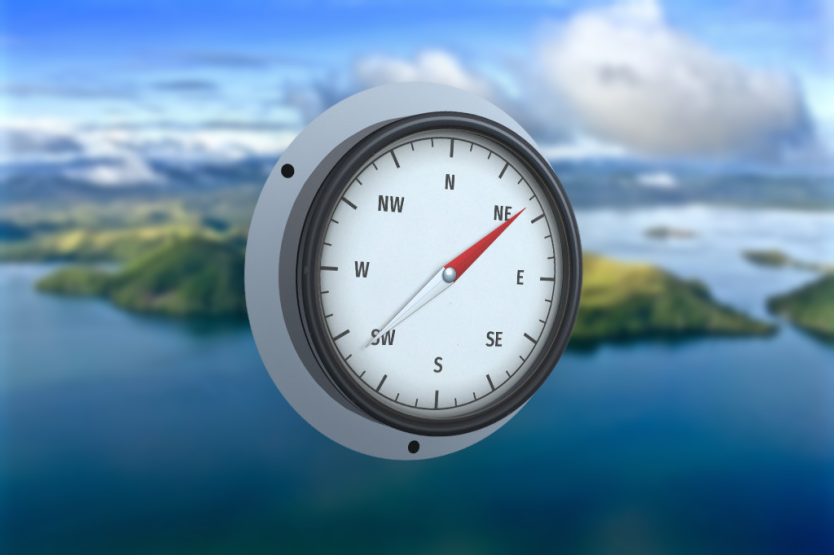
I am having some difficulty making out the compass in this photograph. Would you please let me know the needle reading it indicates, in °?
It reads 50 °
